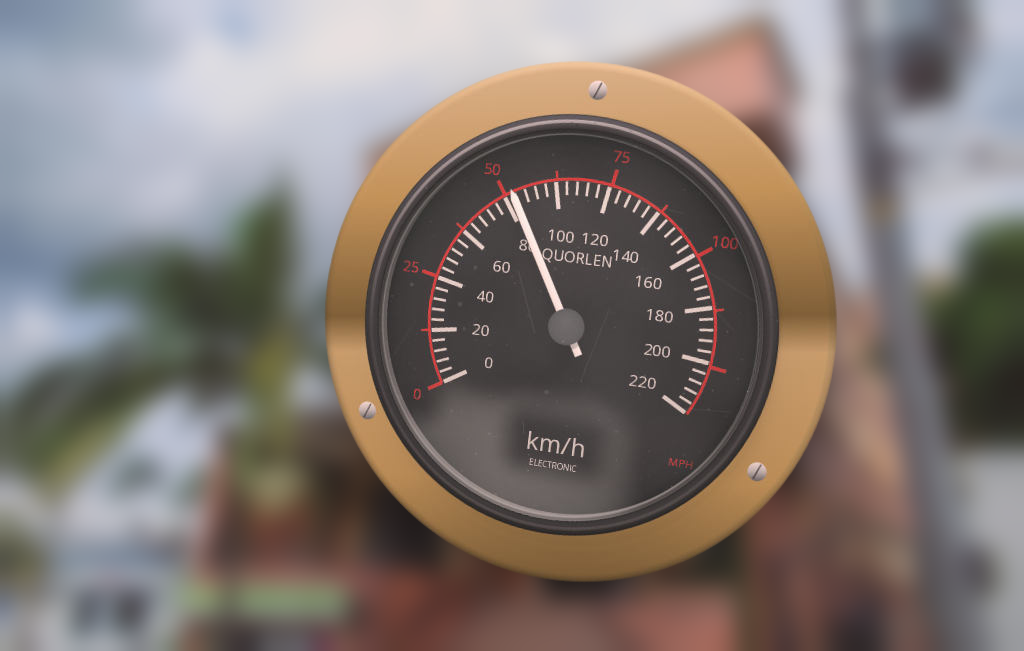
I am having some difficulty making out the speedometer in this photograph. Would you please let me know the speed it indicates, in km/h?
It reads 84 km/h
